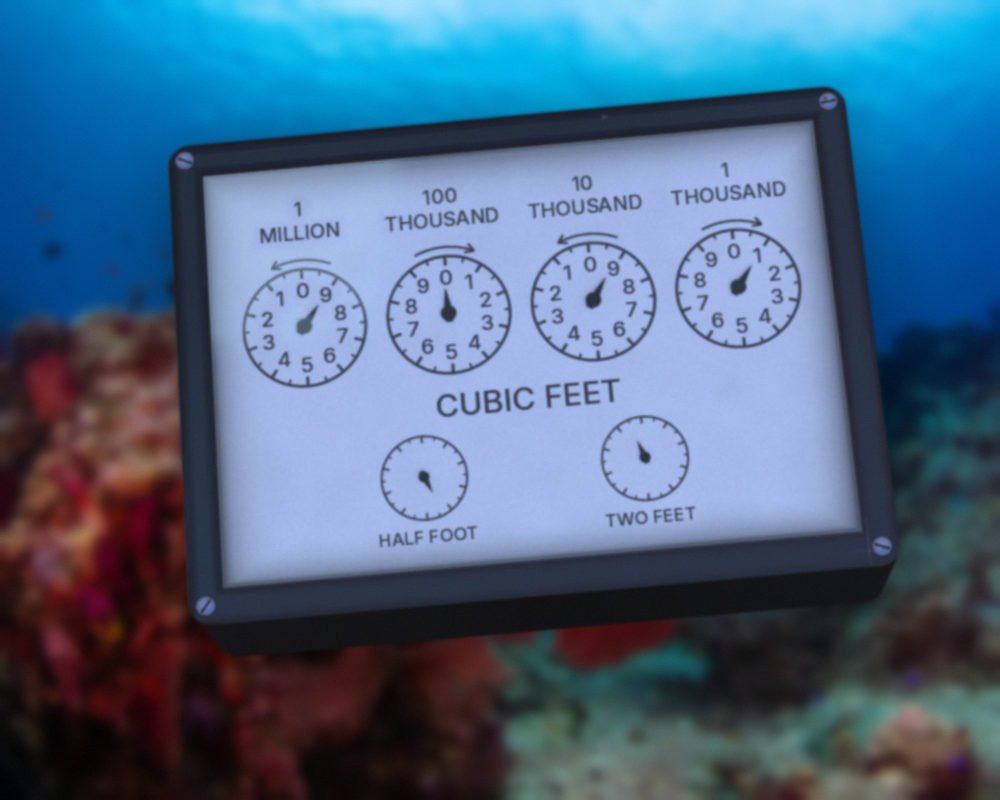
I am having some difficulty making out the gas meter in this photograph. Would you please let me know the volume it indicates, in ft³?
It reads 899100 ft³
